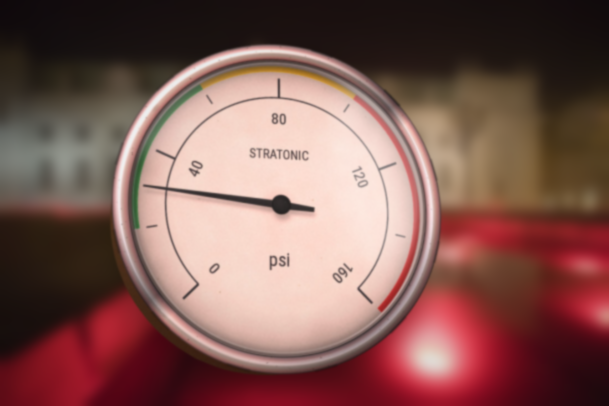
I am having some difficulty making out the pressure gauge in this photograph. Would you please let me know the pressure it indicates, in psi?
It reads 30 psi
